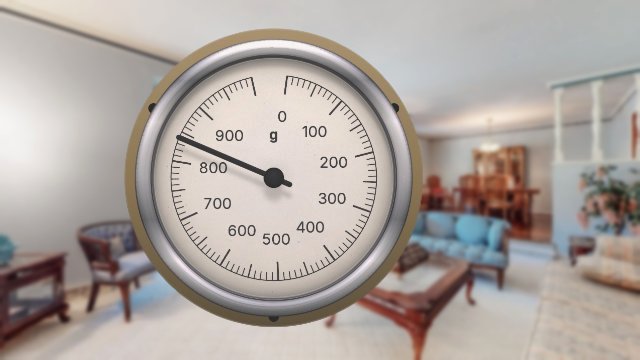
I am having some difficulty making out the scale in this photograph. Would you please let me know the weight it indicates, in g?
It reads 840 g
